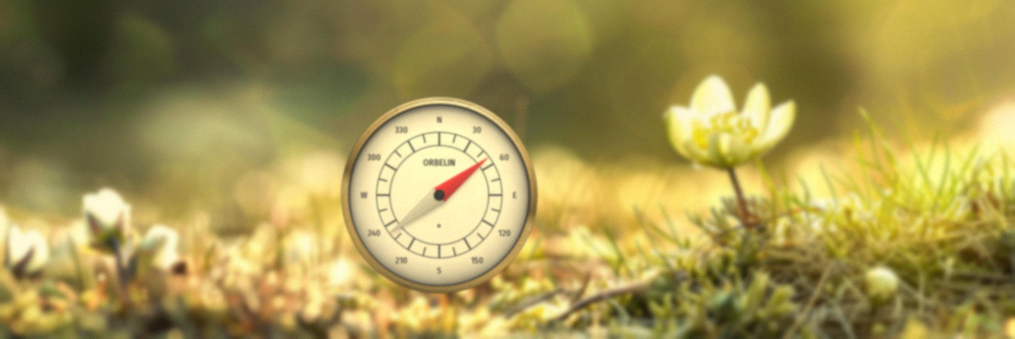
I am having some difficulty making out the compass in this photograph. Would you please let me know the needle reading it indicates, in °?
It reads 52.5 °
